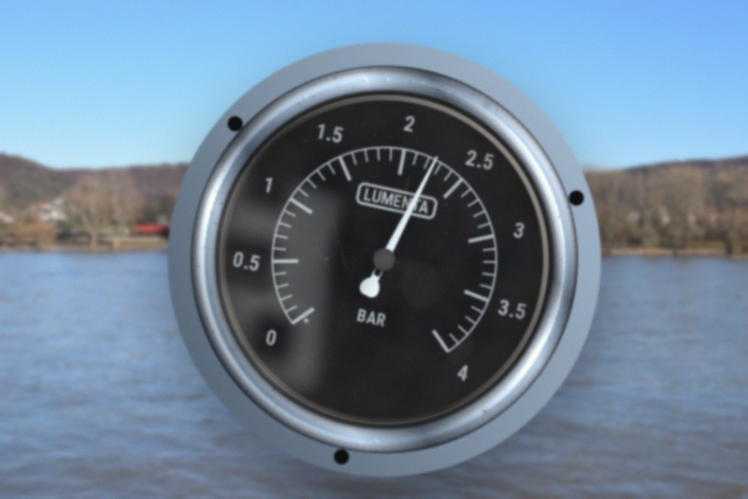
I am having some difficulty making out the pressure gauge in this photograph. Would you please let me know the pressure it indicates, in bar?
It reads 2.25 bar
